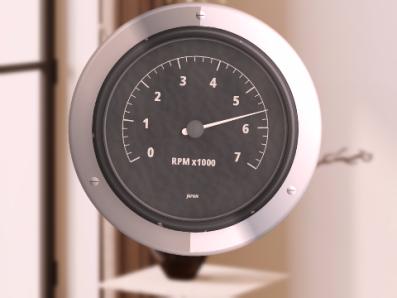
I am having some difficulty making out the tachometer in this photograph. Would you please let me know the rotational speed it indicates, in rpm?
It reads 5600 rpm
